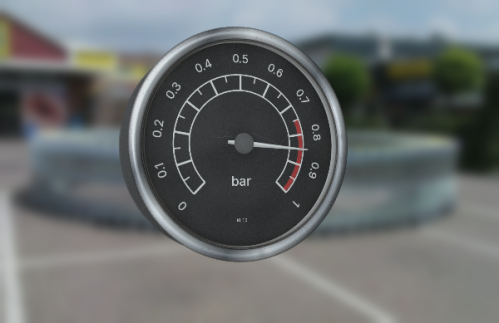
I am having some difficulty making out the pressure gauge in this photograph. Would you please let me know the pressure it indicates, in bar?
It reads 0.85 bar
